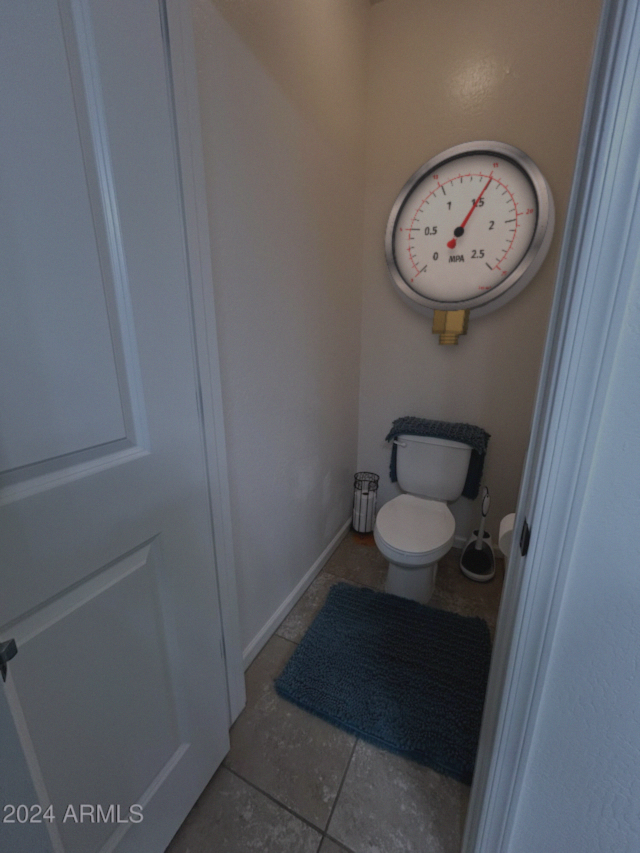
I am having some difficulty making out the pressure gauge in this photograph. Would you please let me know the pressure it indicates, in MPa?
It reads 1.5 MPa
